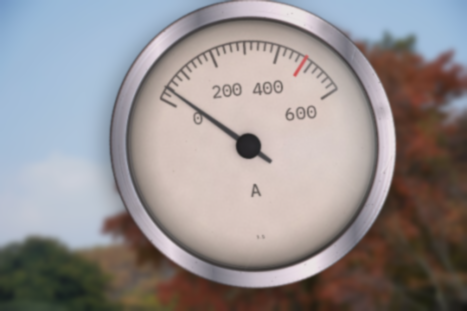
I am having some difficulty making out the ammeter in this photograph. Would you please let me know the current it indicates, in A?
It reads 40 A
